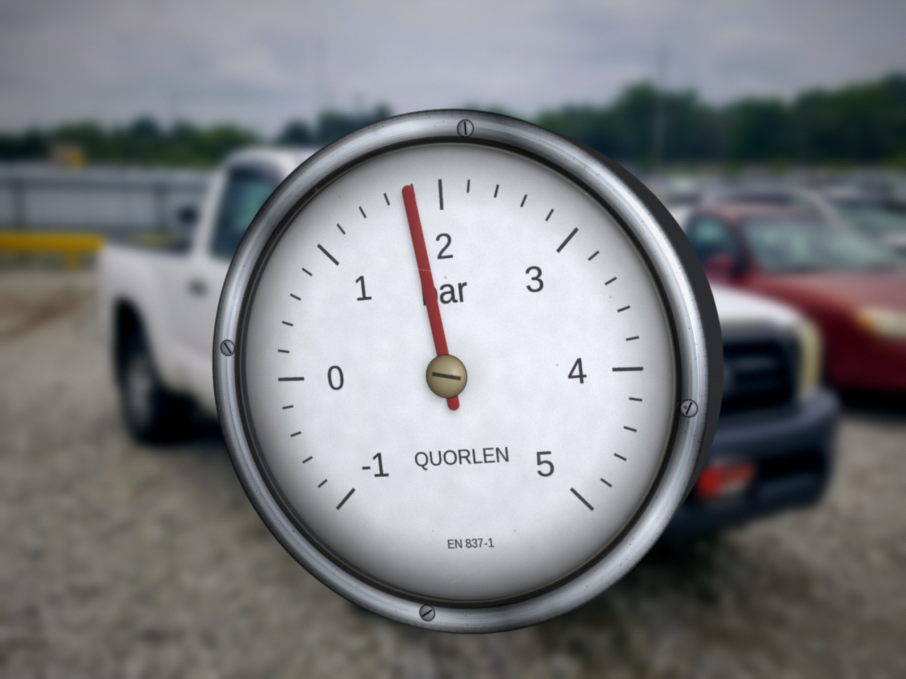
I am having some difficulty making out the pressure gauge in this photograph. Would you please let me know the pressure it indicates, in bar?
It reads 1.8 bar
